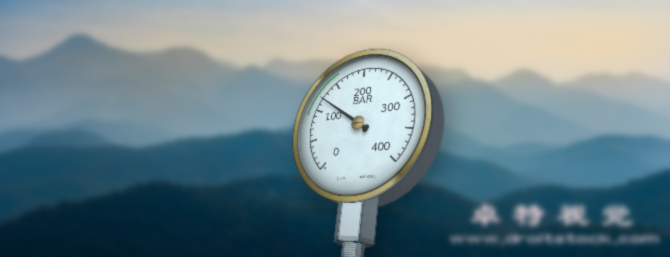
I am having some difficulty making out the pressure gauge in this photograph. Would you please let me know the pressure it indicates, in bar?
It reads 120 bar
